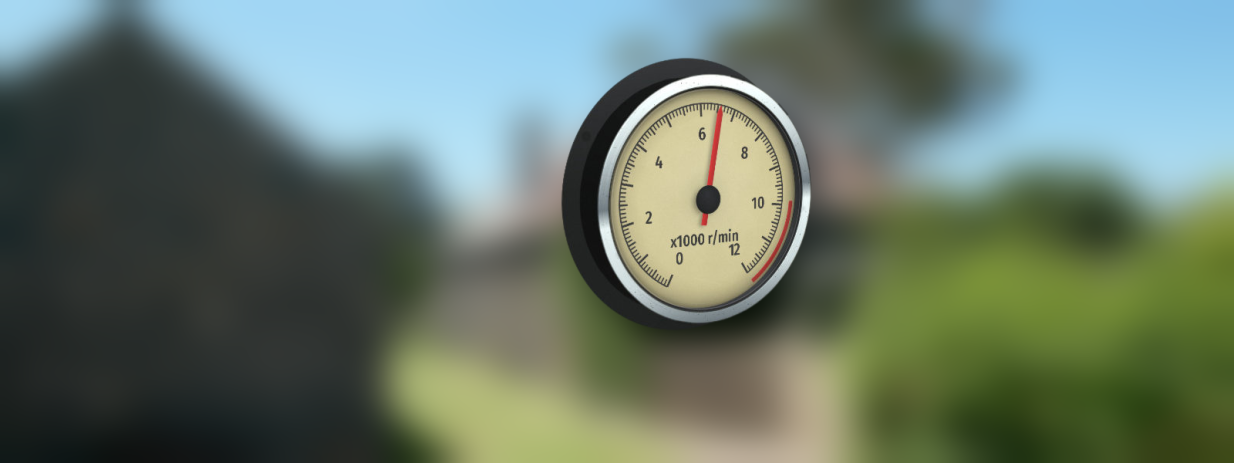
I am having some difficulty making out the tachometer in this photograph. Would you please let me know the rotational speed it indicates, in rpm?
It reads 6500 rpm
